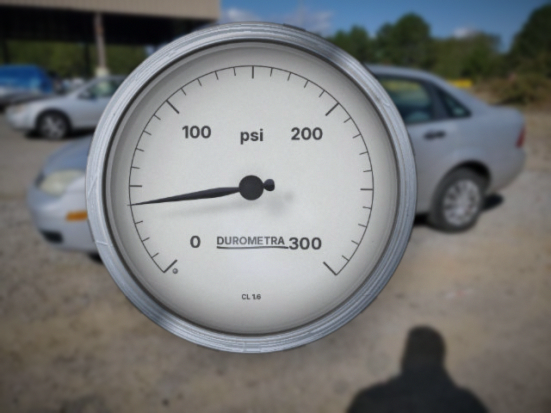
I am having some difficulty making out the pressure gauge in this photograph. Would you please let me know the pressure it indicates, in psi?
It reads 40 psi
